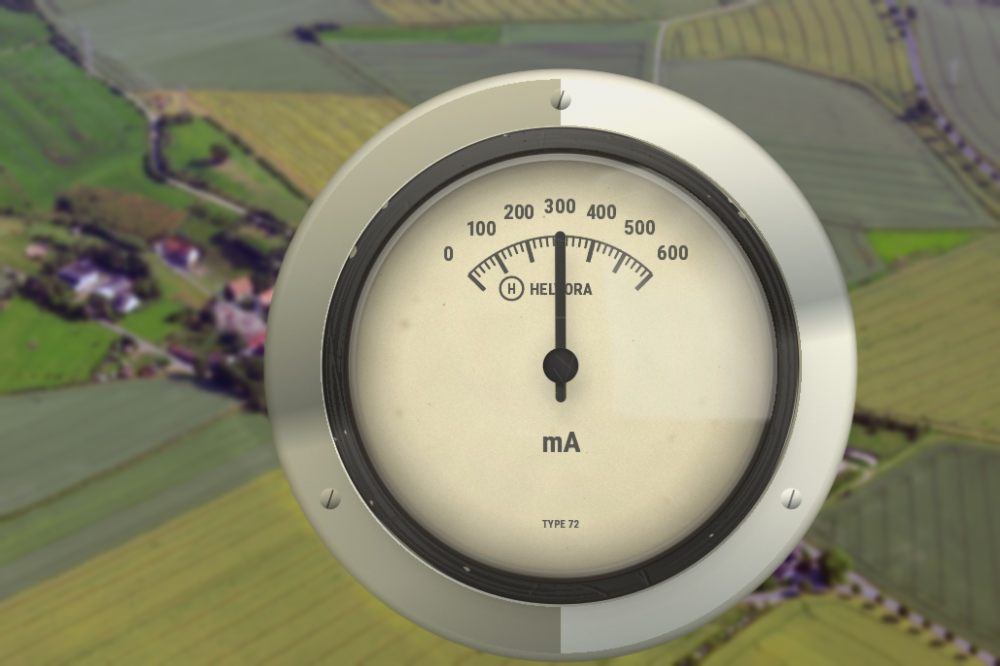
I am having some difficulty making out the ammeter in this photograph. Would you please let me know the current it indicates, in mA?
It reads 300 mA
